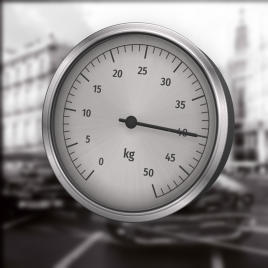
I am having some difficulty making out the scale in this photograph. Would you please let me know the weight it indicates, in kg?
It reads 40 kg
